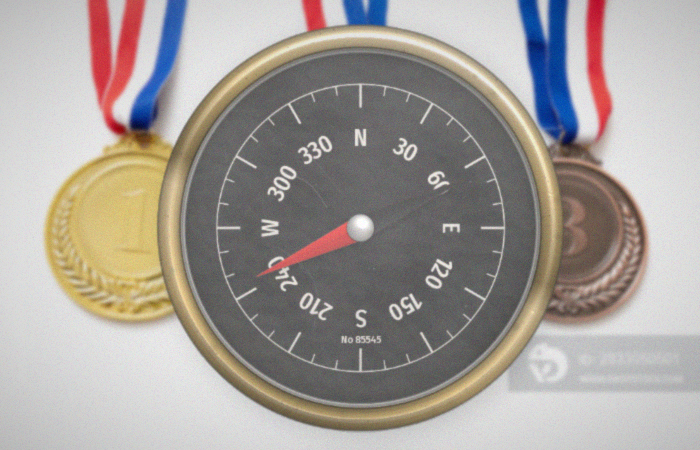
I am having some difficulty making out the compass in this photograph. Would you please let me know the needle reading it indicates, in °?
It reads 245 °
